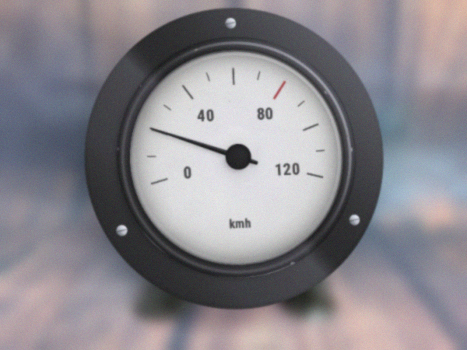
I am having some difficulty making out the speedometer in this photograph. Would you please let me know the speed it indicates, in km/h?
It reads 20 km/h
